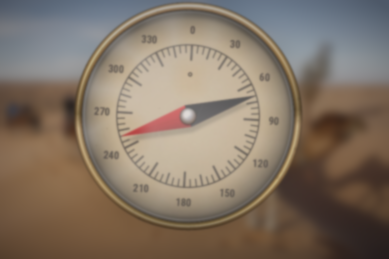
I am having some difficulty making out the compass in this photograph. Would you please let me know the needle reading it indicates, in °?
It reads 250 °
